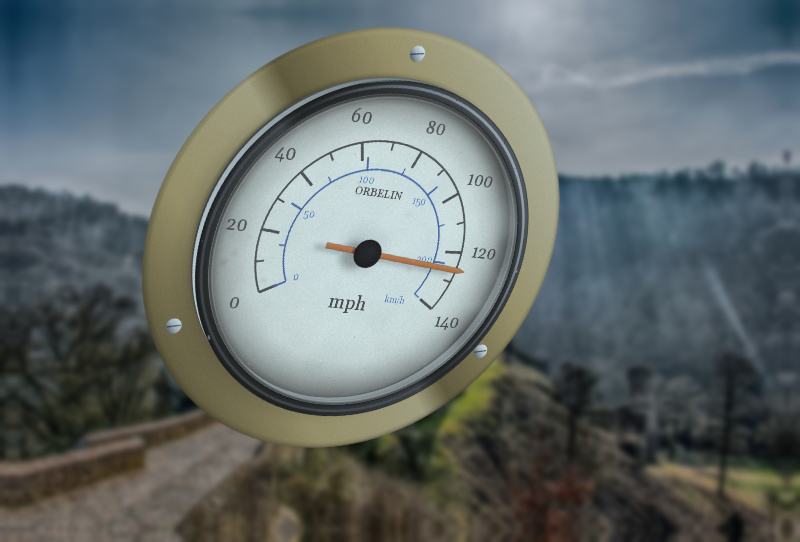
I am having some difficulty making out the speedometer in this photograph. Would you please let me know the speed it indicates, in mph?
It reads 125 mph
